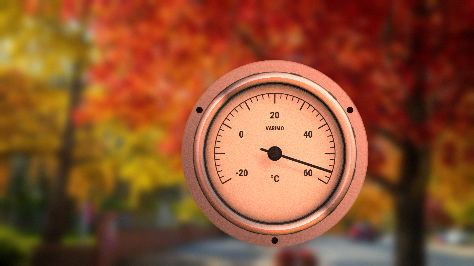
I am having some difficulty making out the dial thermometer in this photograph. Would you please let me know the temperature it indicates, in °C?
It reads 56 °C
